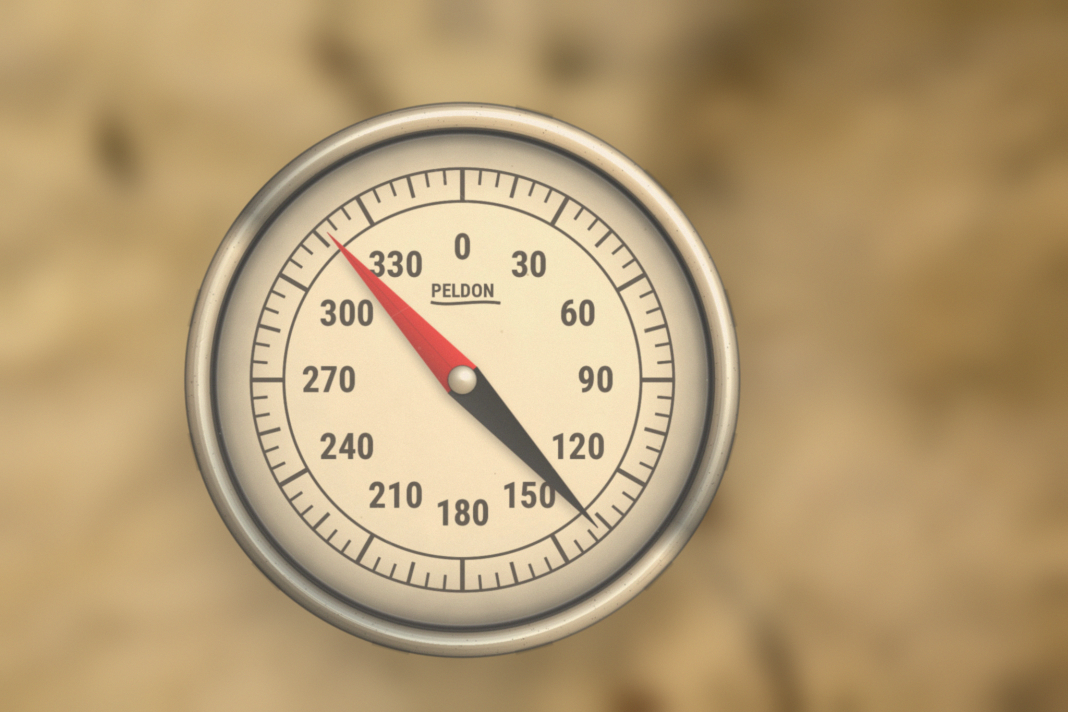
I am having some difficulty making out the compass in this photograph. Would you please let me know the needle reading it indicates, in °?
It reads 317.5 °
